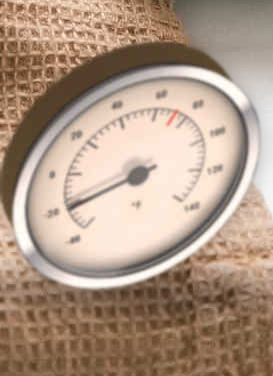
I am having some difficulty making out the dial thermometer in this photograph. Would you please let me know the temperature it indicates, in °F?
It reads -20 °F
